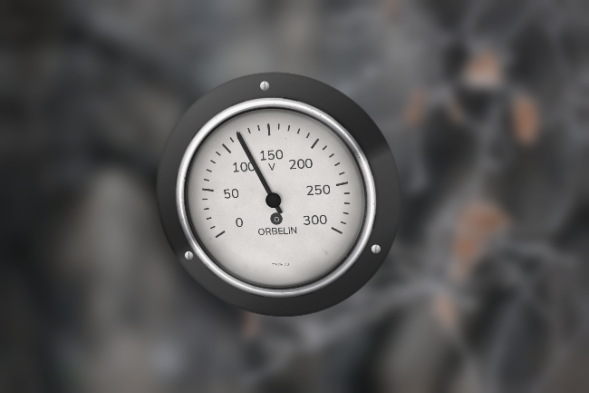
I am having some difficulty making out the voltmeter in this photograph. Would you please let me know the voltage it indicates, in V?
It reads 120 V
